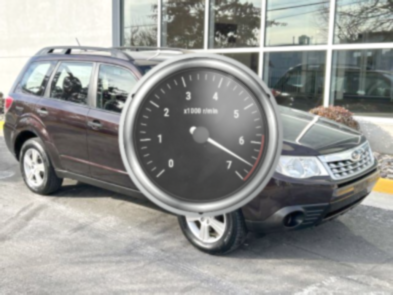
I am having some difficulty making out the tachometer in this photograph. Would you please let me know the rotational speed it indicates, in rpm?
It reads 6600 rpm
